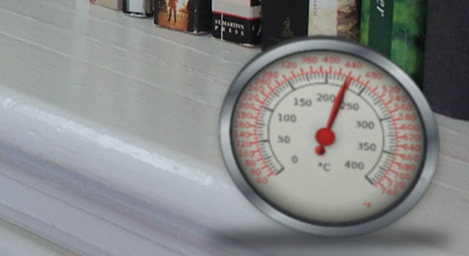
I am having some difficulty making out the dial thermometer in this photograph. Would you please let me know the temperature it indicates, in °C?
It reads 225 °C
